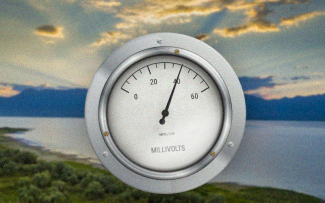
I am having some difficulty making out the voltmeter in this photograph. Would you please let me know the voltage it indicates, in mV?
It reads 40 mV
